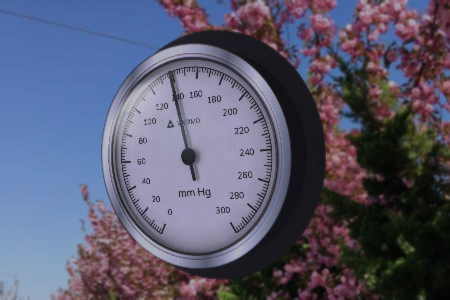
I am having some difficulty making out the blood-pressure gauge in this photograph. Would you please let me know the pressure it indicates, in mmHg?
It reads 140 mmHg
